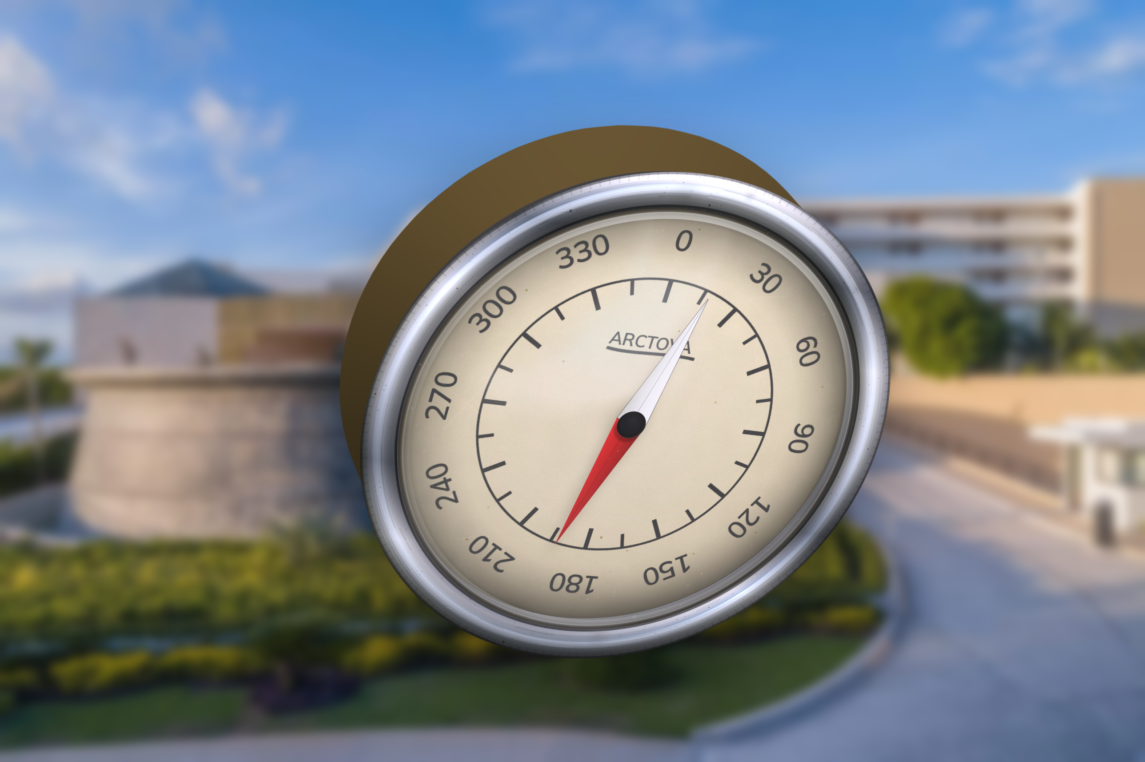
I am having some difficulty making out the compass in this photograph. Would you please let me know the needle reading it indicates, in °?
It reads 195 °
